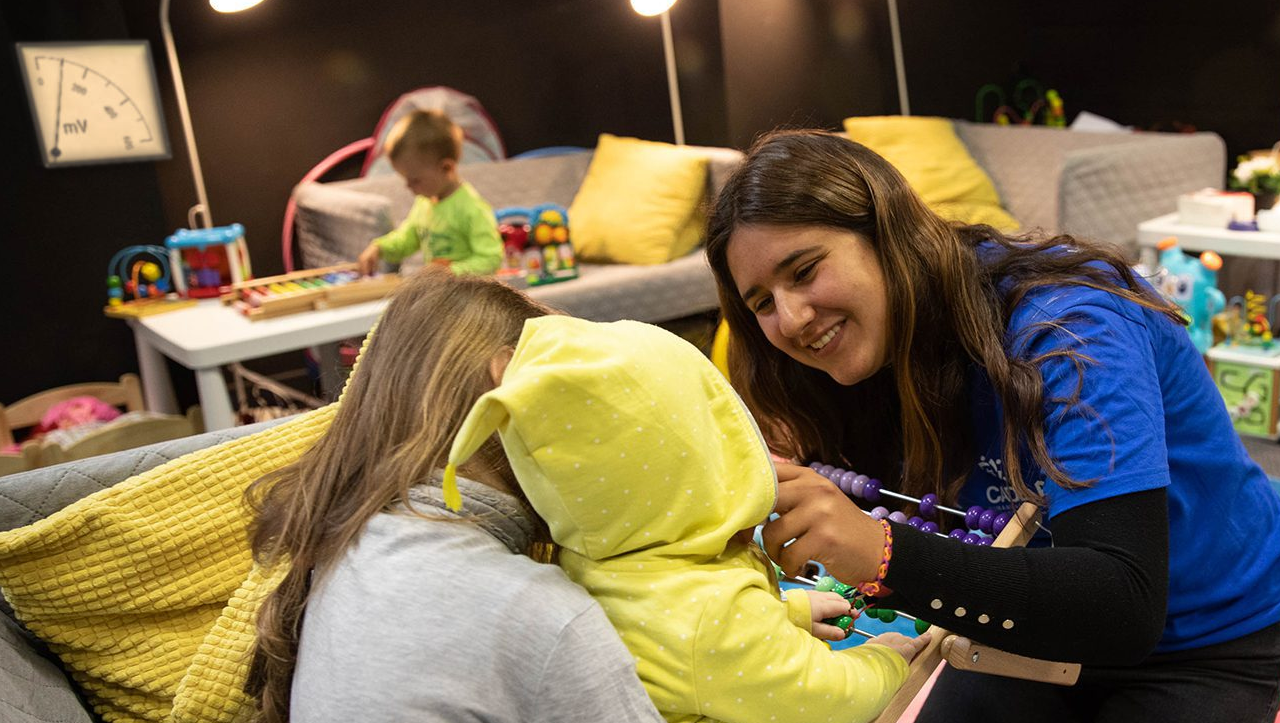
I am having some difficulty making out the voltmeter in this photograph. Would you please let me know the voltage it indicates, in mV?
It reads 100 mV
